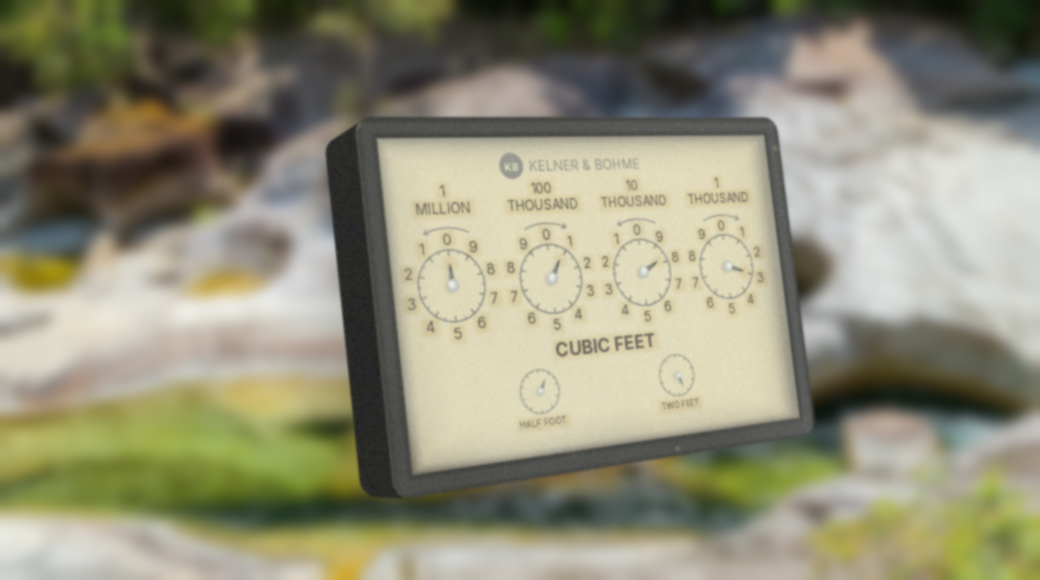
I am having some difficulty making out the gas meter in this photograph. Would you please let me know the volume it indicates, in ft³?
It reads 8300 ft³
